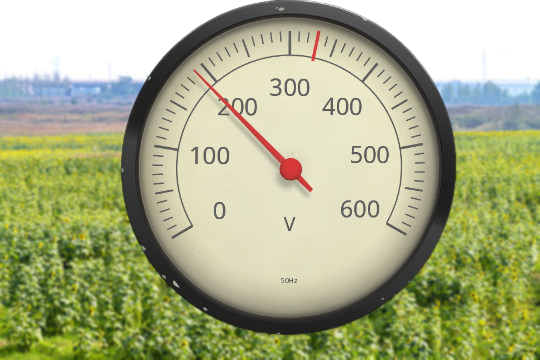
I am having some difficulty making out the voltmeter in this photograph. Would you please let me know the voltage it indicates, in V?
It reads 190 V
